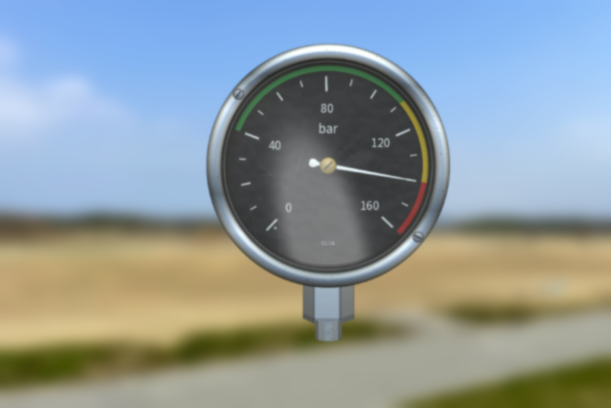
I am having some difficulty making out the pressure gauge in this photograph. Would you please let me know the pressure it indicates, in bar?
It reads 140 bar
